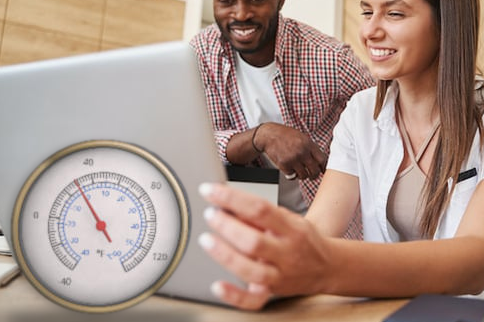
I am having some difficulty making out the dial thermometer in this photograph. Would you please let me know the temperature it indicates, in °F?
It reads 30 °F
